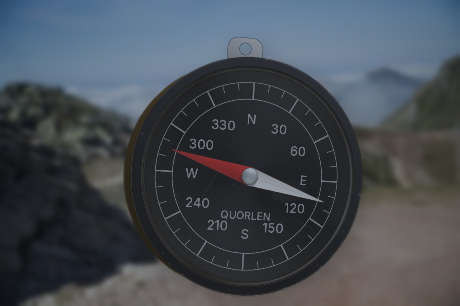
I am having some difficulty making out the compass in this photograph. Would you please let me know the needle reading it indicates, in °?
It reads 285 °
